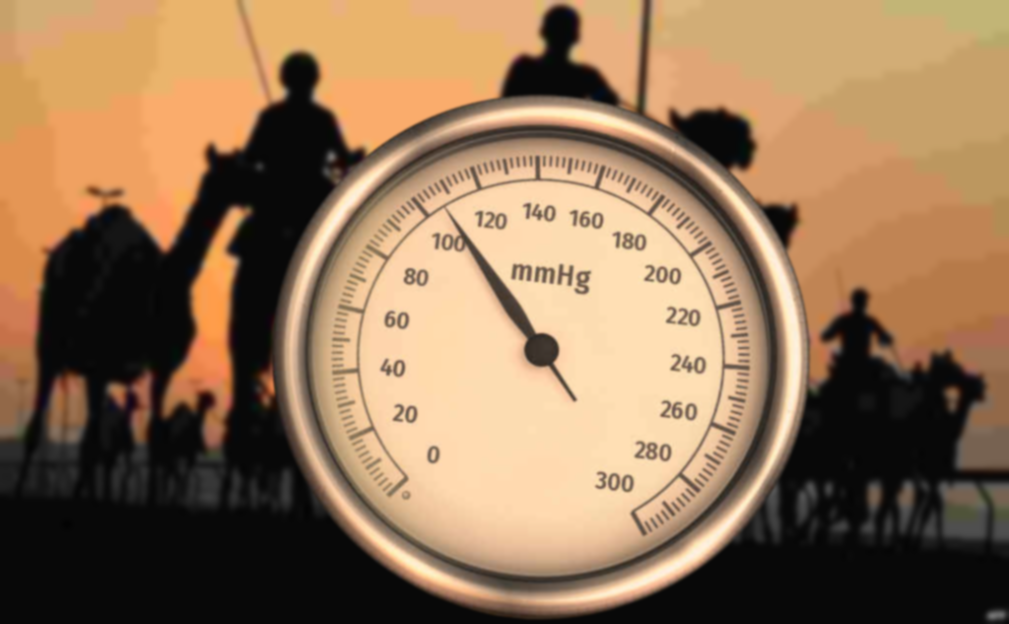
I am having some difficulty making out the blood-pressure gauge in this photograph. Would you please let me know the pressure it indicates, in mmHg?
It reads 106 mmHg
